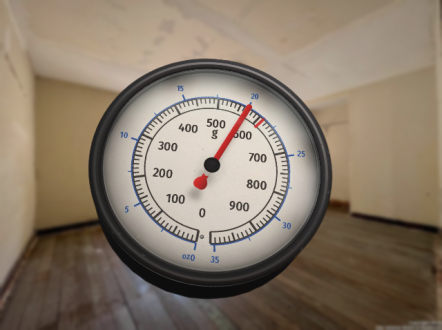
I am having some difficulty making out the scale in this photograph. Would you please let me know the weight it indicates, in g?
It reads 570 g
